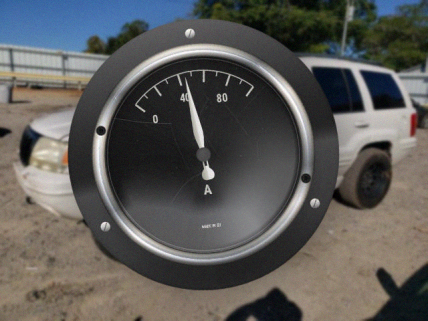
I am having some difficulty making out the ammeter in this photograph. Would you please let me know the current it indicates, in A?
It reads 45 A
